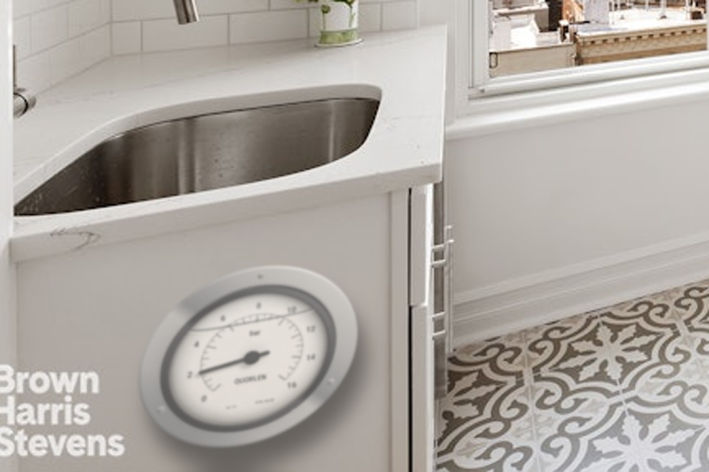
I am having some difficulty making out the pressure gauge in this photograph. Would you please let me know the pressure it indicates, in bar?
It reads 2 bar
